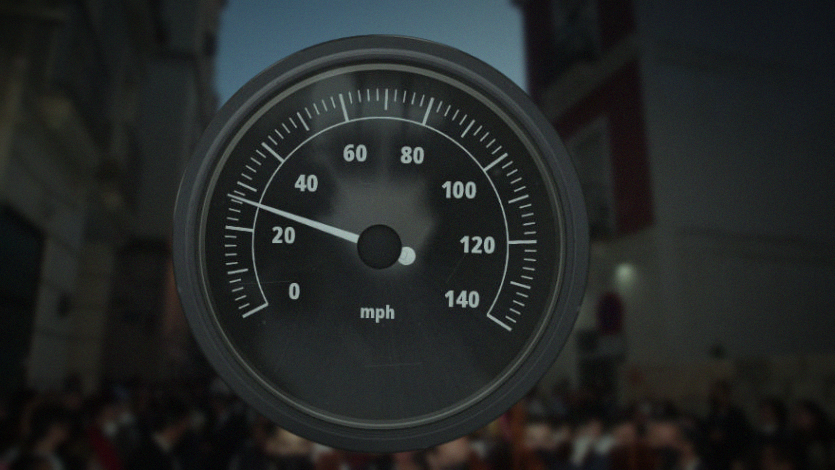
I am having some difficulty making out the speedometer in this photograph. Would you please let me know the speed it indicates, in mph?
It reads 27 mph
